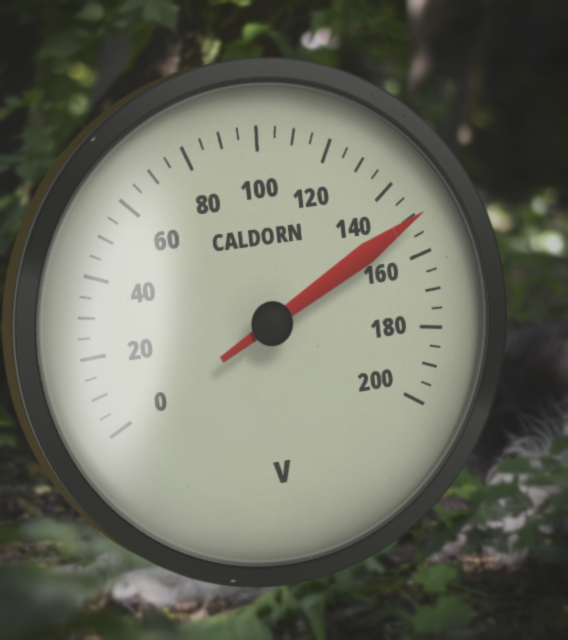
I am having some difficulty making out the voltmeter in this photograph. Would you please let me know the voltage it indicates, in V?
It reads 150 V
